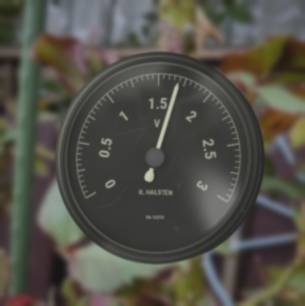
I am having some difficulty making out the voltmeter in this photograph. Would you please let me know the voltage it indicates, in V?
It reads 1.7 V
